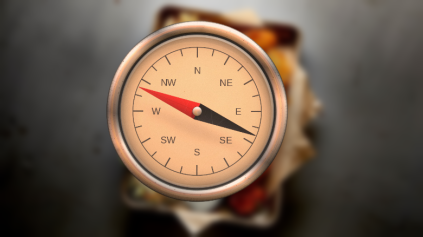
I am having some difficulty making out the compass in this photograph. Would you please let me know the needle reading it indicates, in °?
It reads 292.5 °
